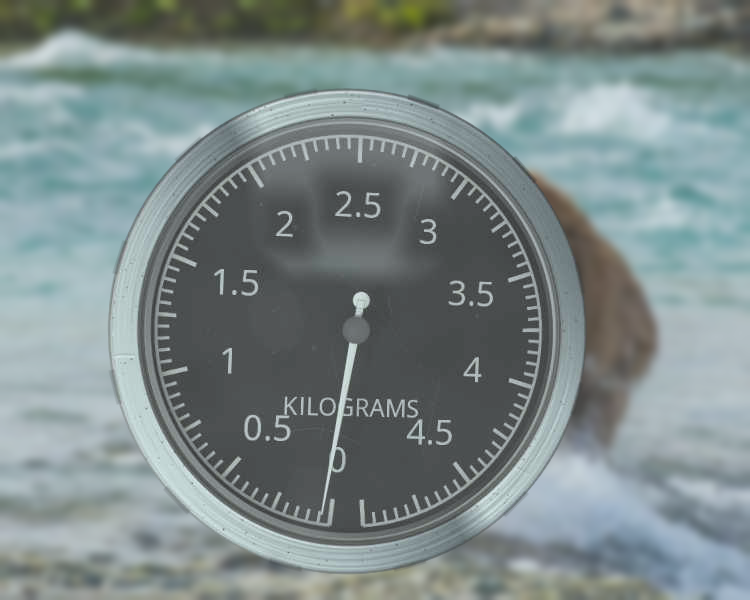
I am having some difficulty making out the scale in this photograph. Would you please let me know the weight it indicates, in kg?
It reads 0.05 kg
